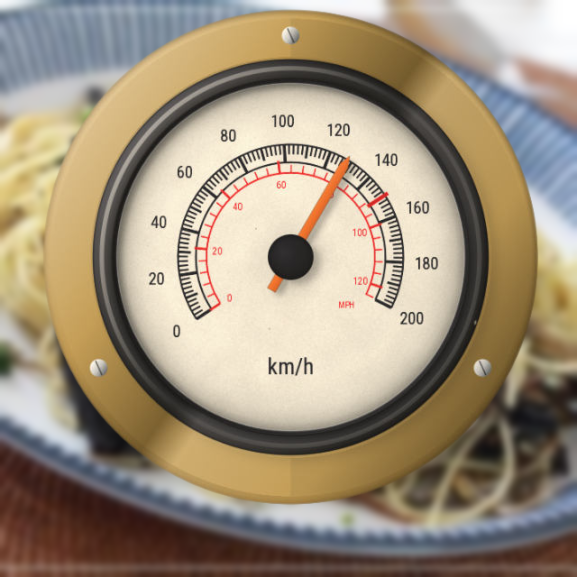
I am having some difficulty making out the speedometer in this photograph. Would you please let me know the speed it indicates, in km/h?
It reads 128 km/h
